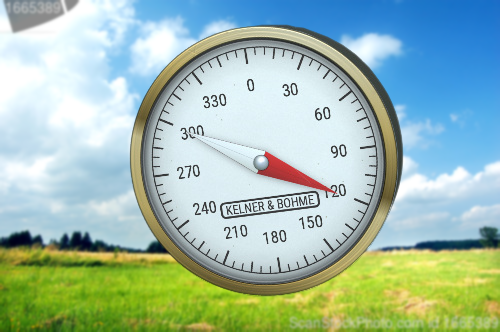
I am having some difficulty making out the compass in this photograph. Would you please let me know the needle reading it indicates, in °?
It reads 120 °
